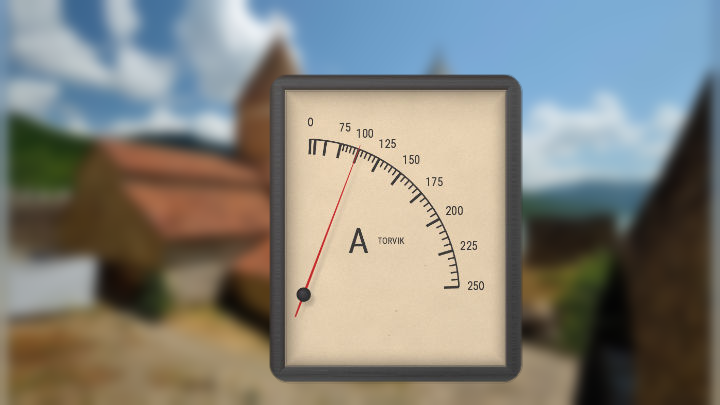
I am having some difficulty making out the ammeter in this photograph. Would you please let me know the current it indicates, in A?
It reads 100 A
